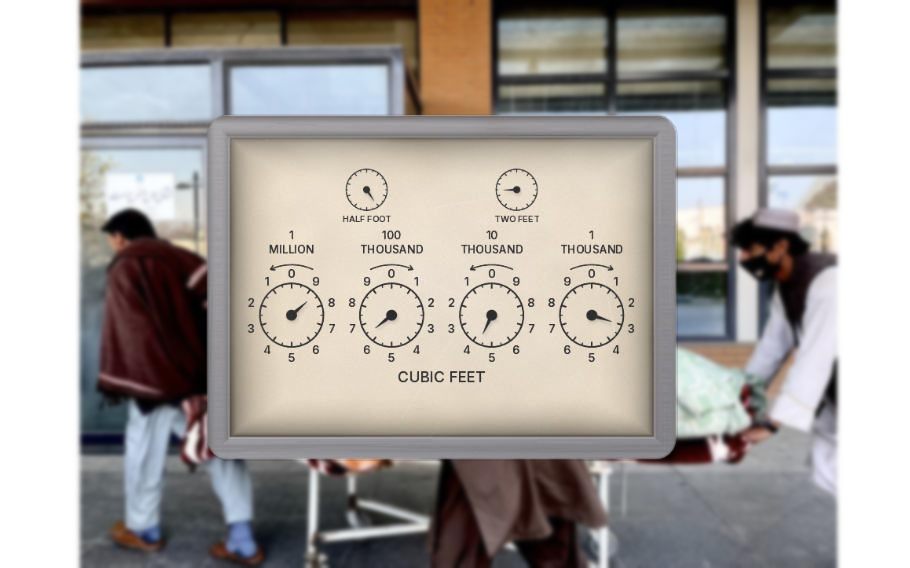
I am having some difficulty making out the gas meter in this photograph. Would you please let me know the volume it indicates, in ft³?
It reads 864300 ft³
